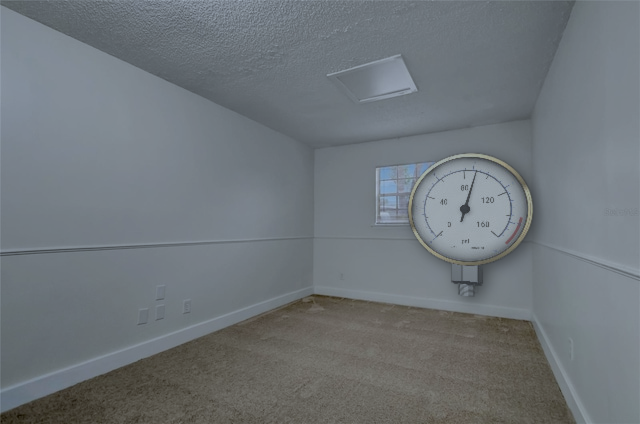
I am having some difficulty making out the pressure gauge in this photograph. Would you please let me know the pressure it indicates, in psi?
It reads 90 psi
